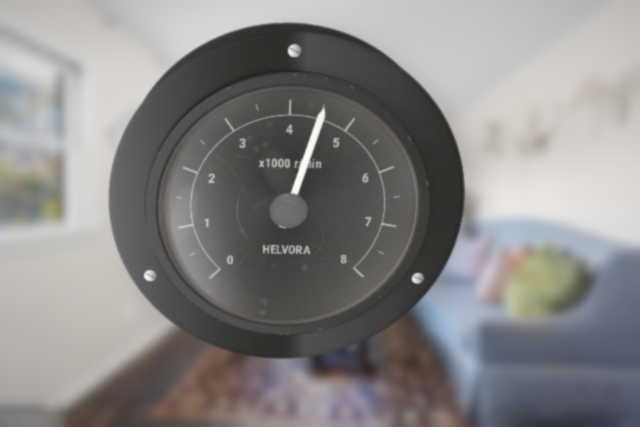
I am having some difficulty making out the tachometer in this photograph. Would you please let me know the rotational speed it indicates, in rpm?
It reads 4500 rpm
